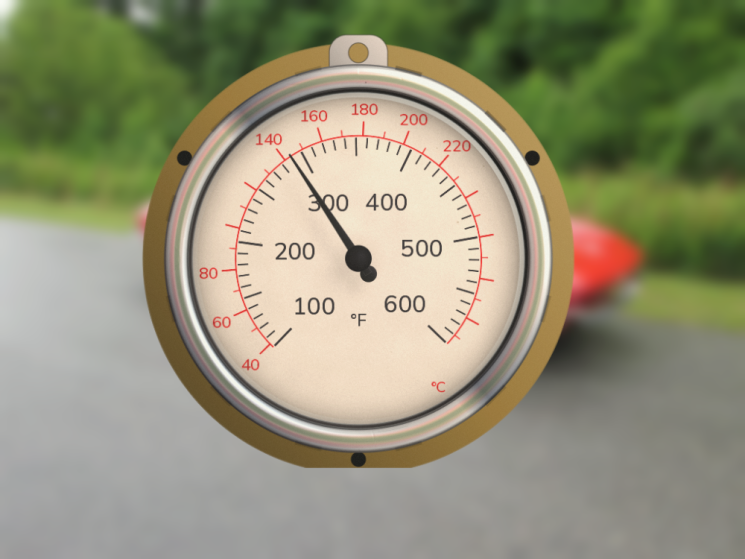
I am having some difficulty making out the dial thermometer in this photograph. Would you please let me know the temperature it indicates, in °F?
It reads 290 °F
